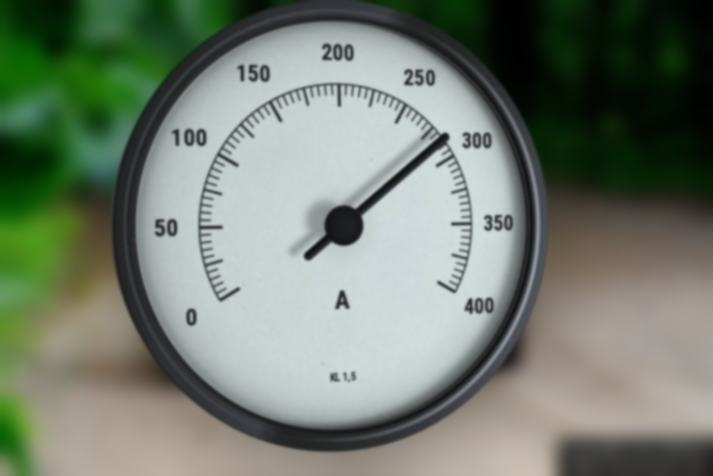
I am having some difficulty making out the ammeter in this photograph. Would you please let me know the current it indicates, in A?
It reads 285 A
